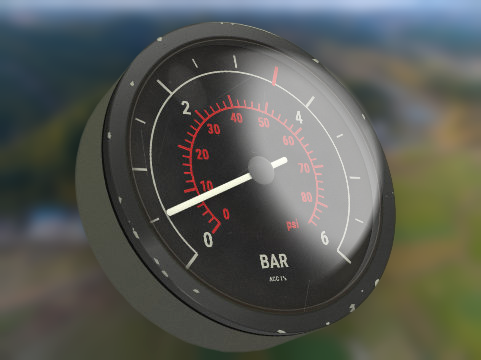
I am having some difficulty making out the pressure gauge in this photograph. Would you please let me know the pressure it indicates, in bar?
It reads 0.5 bar
